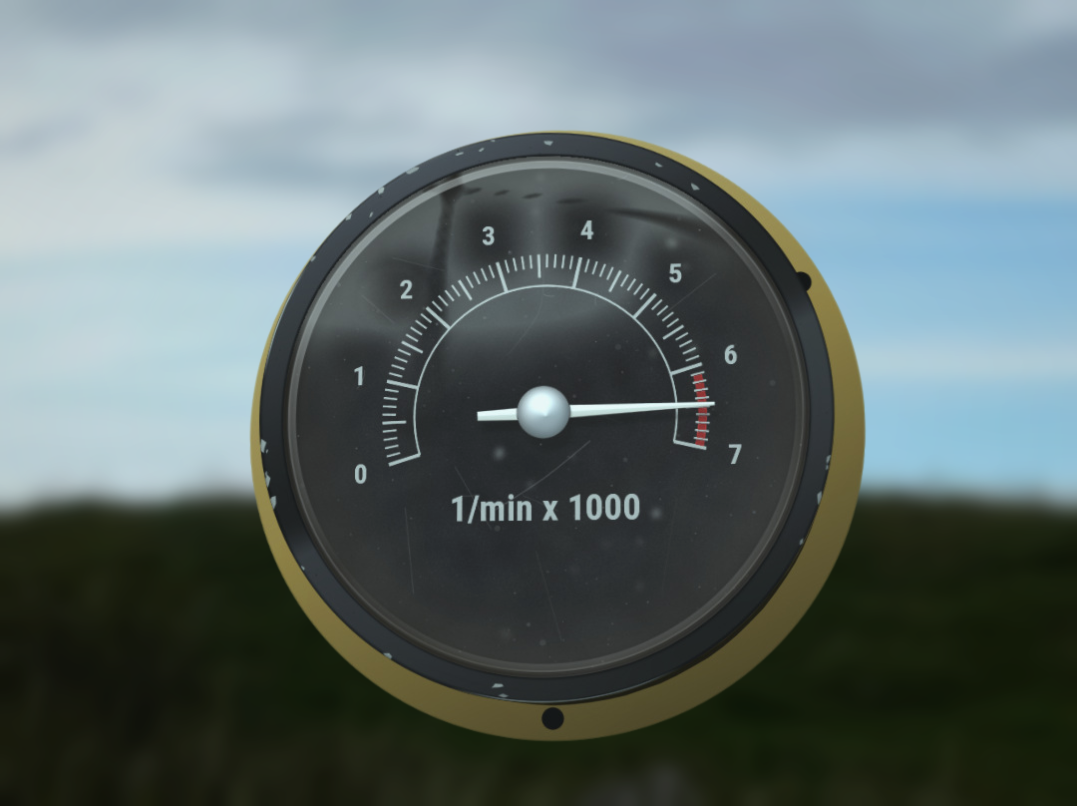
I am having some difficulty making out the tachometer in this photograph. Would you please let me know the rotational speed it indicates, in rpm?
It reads 6500 rpm
